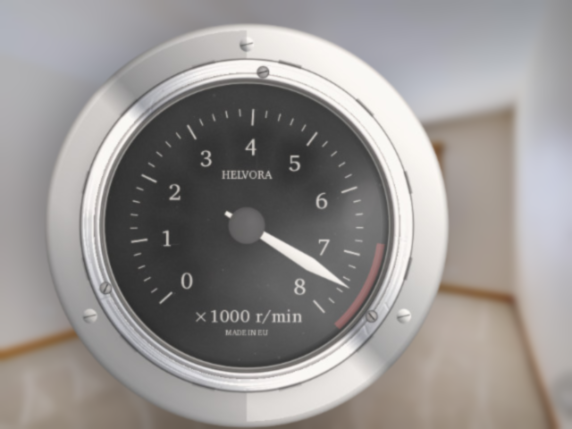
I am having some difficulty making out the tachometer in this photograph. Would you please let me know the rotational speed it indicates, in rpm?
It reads 7500 rpm
